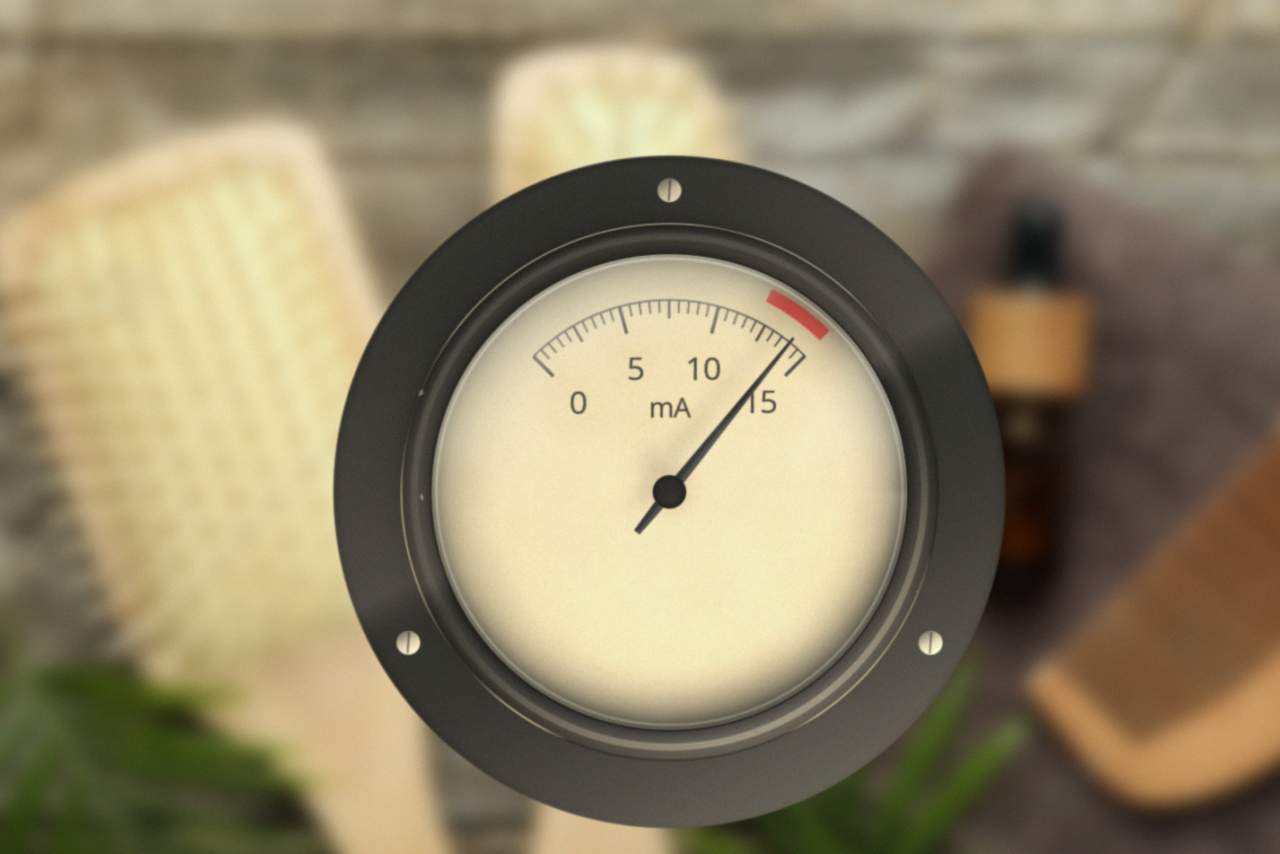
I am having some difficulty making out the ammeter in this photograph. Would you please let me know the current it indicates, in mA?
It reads 14 mA
